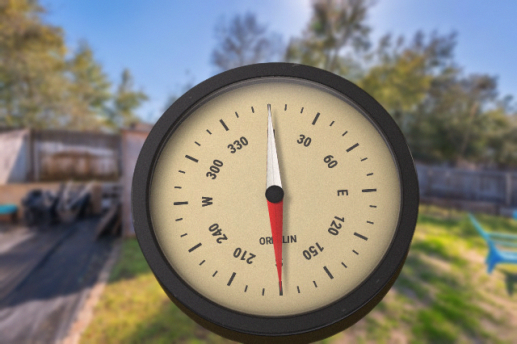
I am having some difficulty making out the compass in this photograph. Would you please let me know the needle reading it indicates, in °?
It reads 180 °
